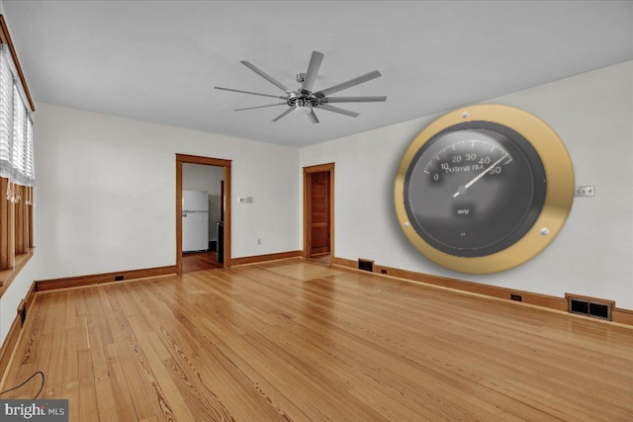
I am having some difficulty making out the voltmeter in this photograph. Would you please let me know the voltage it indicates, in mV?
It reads 47.5 mV
